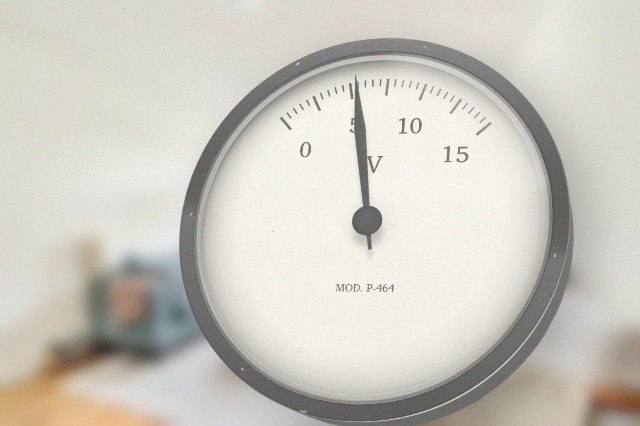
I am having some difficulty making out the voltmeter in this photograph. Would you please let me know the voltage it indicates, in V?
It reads 5.5 V
